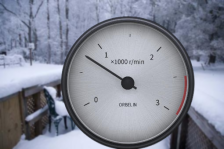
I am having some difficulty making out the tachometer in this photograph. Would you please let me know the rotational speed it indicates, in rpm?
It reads 750 rpm
